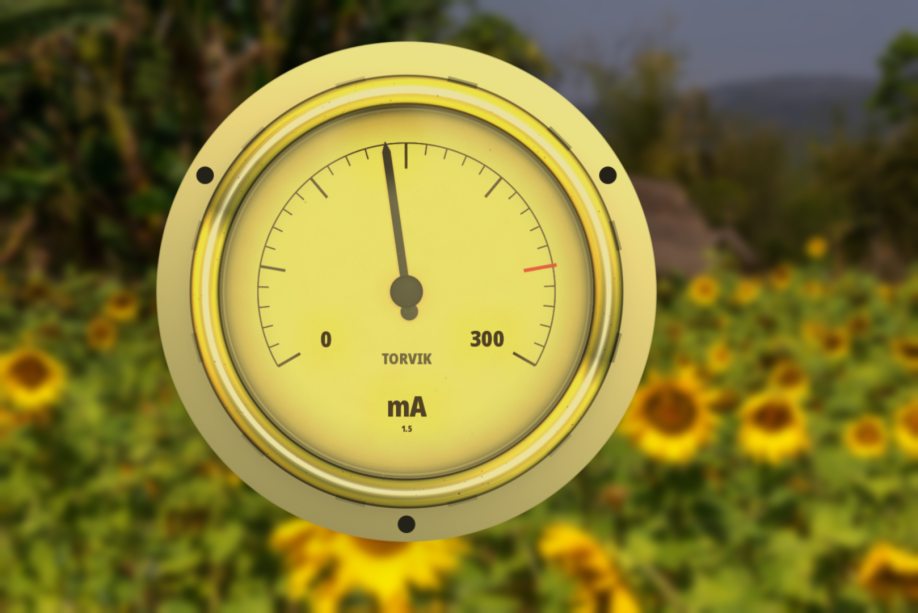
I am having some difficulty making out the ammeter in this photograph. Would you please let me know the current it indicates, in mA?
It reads 140 mA
